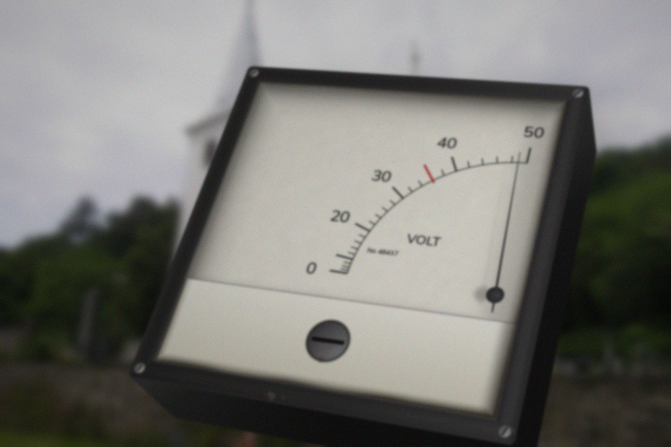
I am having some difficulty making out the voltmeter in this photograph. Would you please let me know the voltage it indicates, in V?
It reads 49 V
